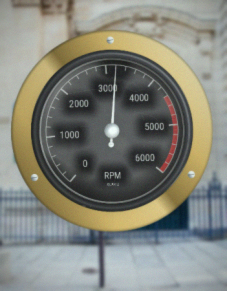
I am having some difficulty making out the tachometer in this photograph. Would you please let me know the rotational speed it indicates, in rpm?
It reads 3200 rpm
